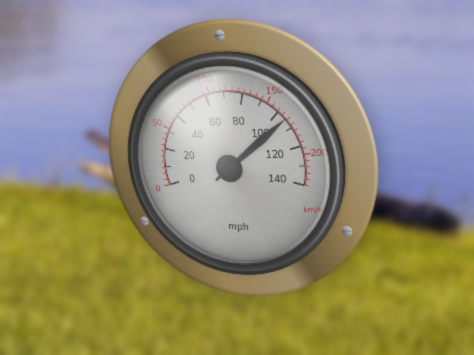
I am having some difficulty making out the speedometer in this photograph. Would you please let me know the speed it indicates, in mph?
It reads 105 mph
